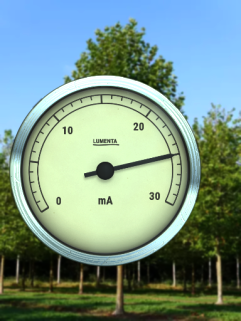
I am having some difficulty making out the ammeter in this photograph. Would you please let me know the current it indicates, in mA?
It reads 25 mA
